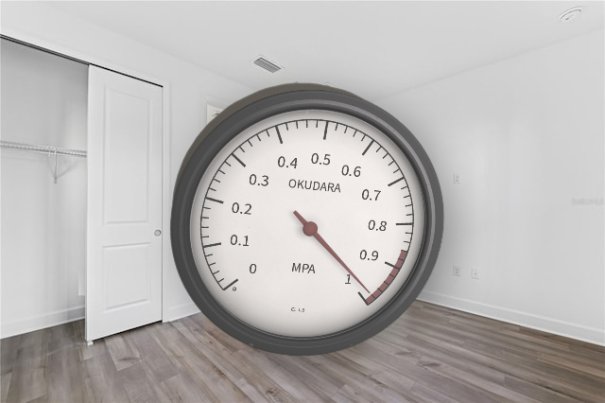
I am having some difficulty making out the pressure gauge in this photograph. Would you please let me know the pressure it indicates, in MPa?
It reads 0.98 MPa
